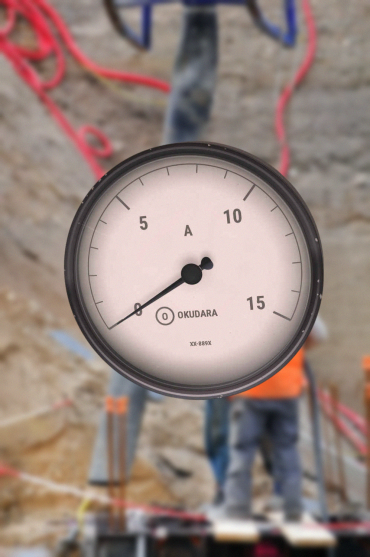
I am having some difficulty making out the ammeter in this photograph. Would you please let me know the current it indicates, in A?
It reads 0 A
